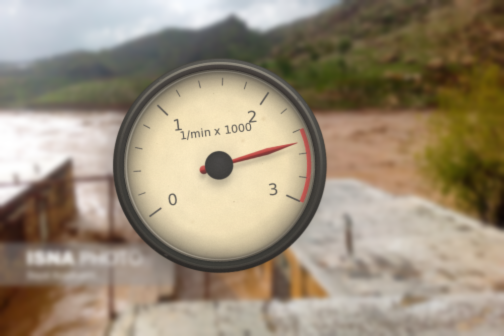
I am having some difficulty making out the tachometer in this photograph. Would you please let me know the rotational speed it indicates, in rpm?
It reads 2500 rpm
